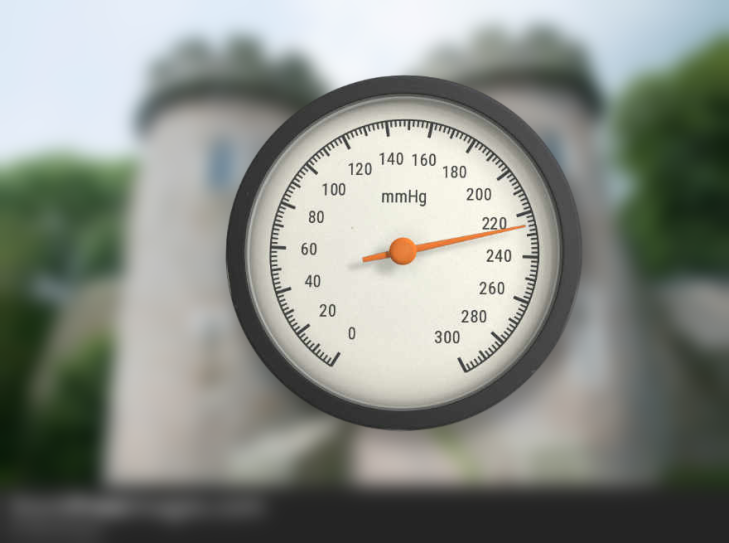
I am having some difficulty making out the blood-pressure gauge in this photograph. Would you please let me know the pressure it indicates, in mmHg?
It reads 226 mmHg
